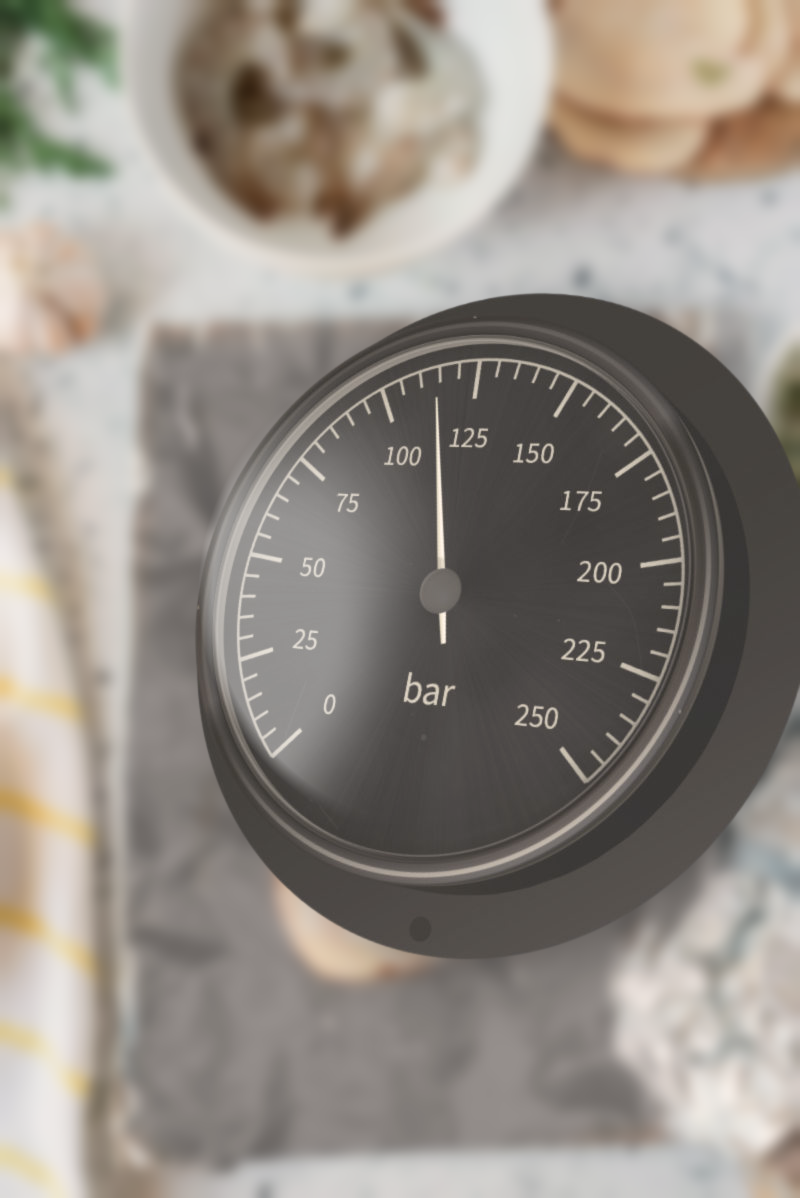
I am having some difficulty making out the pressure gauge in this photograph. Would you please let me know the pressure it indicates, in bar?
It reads 115 bar
